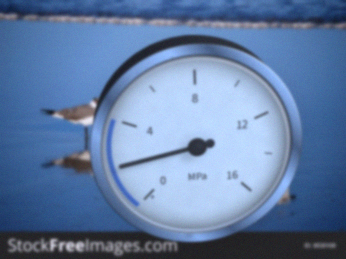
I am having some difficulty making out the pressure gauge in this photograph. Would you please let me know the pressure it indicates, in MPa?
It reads 2 MPa
